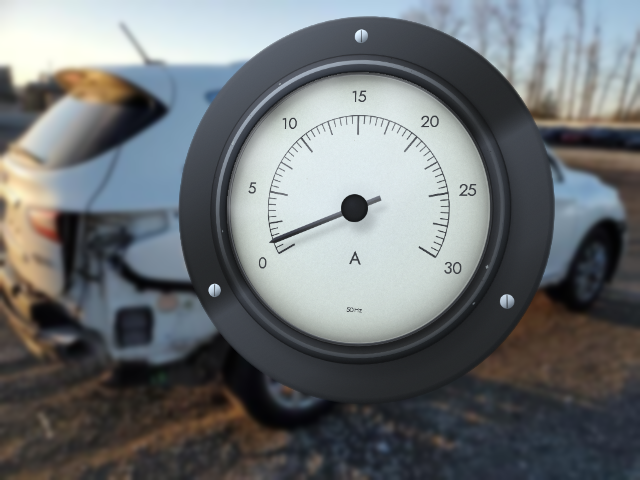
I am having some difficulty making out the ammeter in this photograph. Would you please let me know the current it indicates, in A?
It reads 1 A
